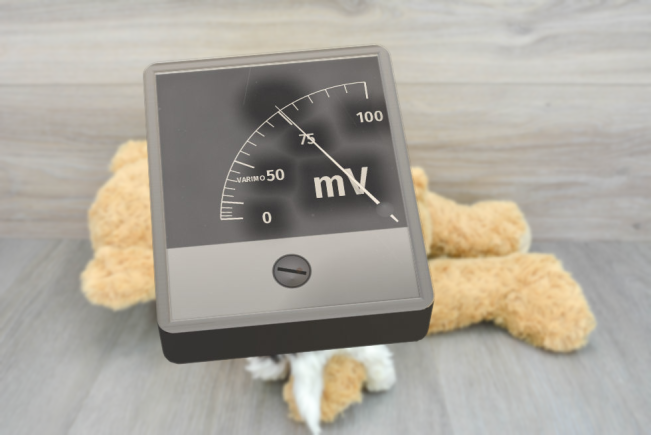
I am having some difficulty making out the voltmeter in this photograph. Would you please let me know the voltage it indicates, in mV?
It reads 75 mV
